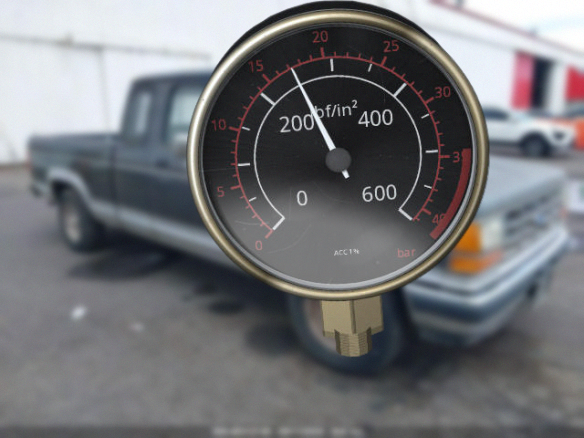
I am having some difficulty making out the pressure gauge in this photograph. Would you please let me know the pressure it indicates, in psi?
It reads 250 psi
